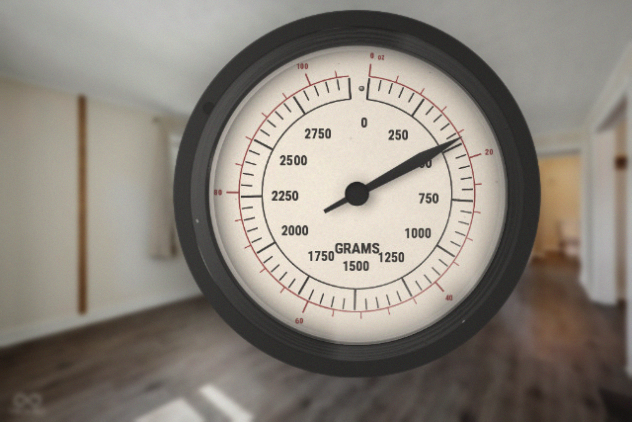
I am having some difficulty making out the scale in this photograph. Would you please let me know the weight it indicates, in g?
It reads 475 g
